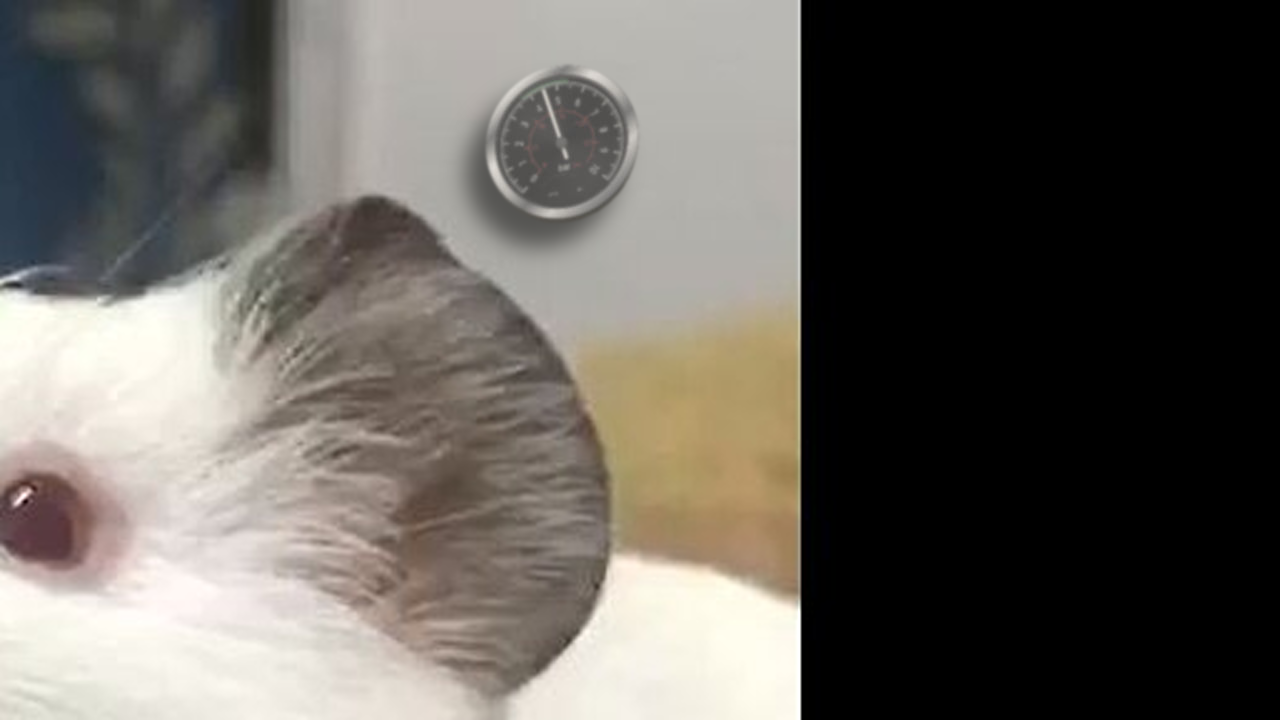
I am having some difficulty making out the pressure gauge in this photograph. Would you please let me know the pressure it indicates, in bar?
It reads 4.5 bar
